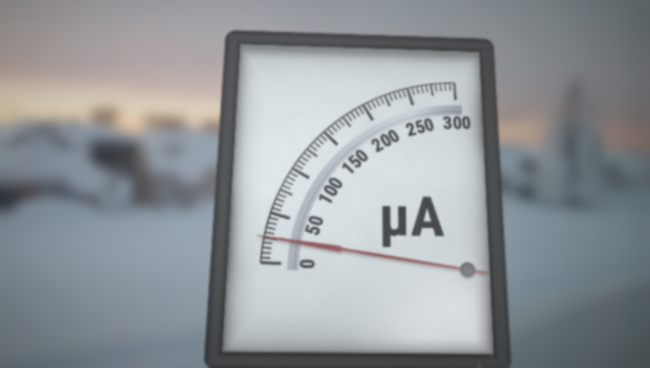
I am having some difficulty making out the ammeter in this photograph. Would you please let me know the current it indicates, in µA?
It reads 25 µA
